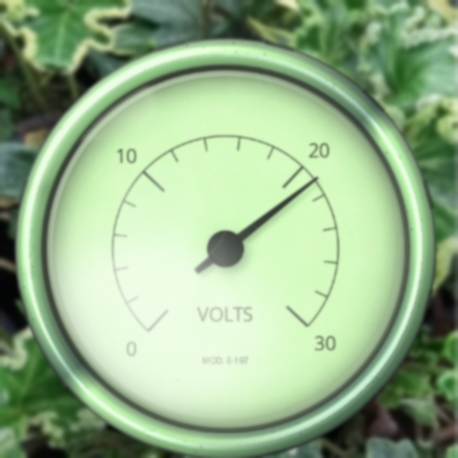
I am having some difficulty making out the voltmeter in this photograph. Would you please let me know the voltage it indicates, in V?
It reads 21 V
